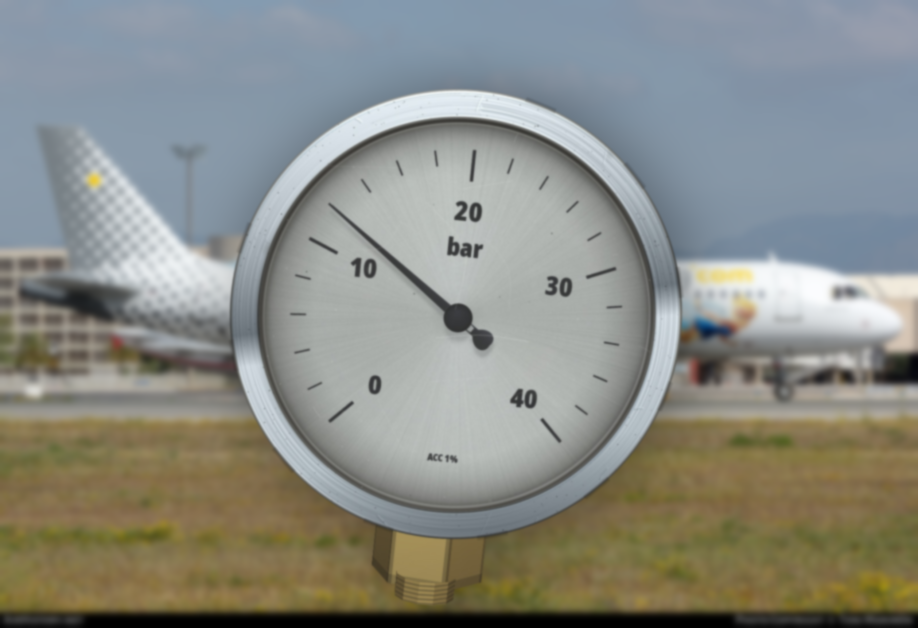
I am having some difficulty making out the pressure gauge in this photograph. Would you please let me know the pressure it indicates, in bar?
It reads 12 bar
